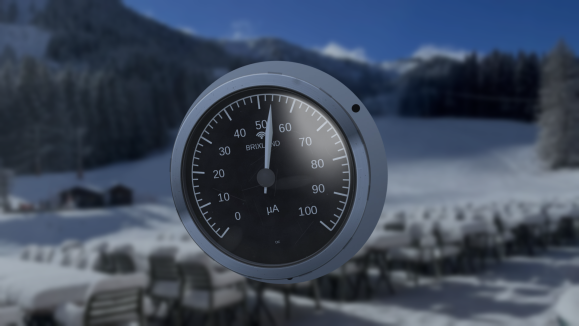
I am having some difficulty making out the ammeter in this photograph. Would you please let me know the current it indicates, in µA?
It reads 54 µA
